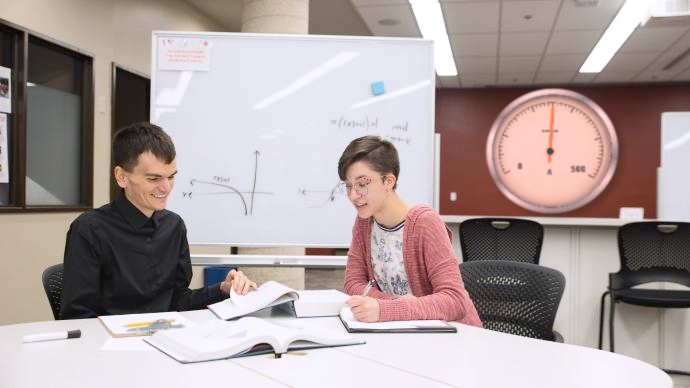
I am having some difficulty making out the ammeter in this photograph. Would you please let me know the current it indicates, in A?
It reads 250 A
